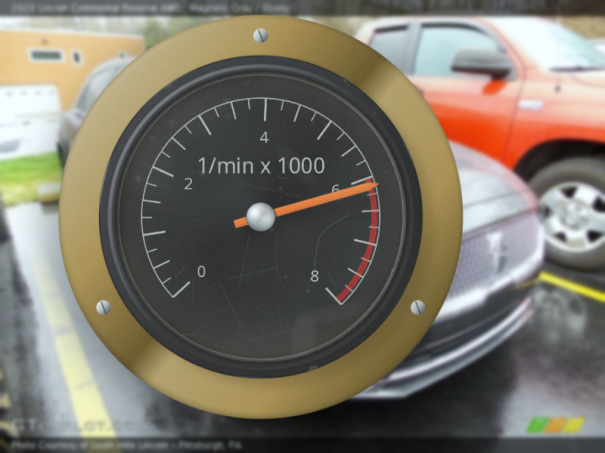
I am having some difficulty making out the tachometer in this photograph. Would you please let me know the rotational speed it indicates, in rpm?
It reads 6125 rpm
